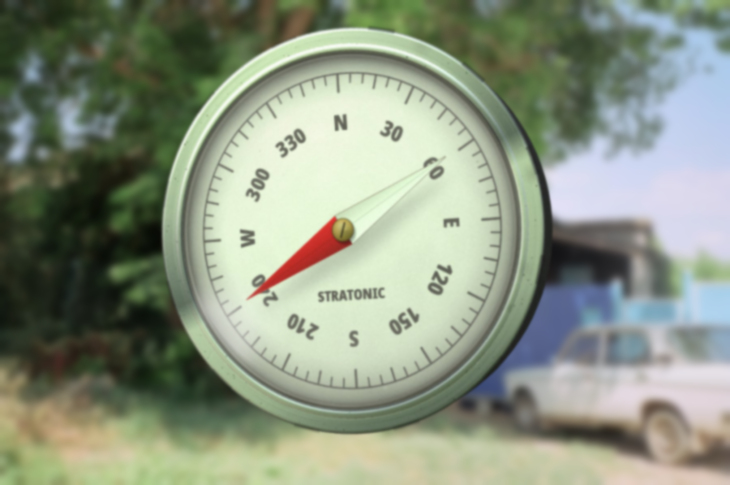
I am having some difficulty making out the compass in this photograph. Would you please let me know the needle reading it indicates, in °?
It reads 240 °
